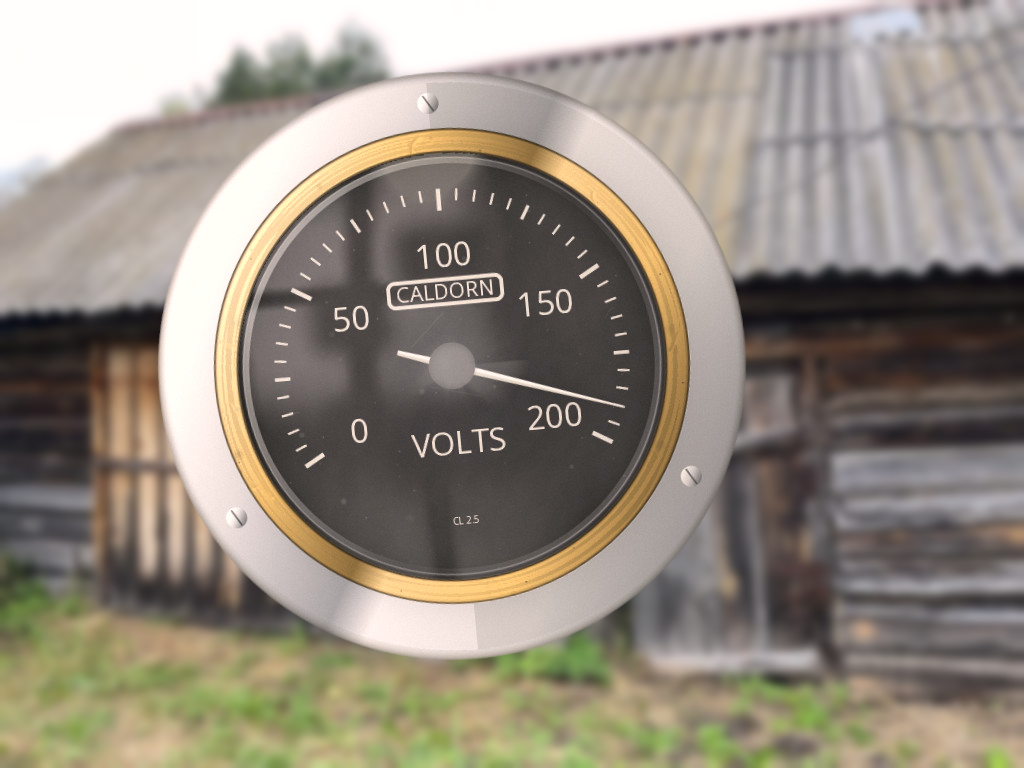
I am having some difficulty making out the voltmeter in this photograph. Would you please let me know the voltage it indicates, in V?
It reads 190 V
